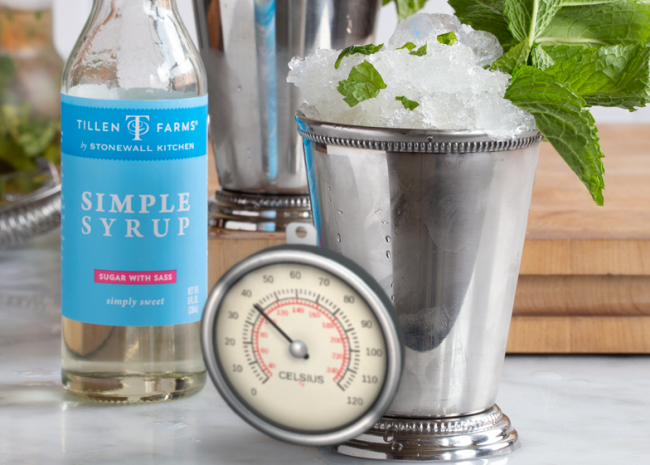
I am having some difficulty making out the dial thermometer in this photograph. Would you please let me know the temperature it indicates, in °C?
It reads 40 °C
